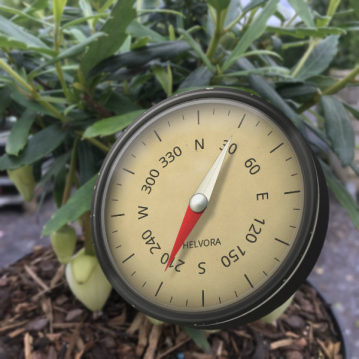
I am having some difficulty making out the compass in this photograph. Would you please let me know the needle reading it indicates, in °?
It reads 210 °
